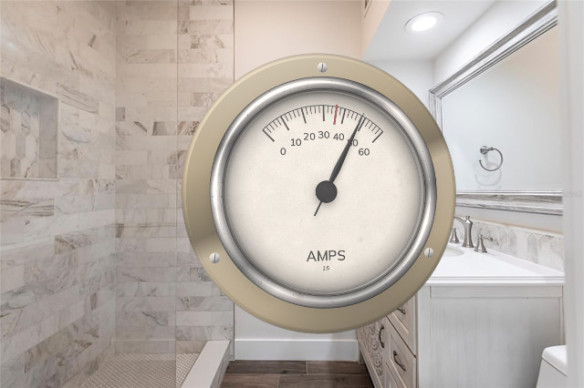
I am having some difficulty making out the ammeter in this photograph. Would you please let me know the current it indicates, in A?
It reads 48 A
